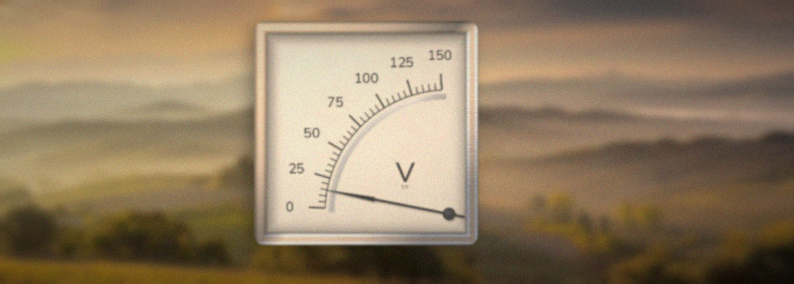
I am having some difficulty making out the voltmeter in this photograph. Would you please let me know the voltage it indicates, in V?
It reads 15 V
